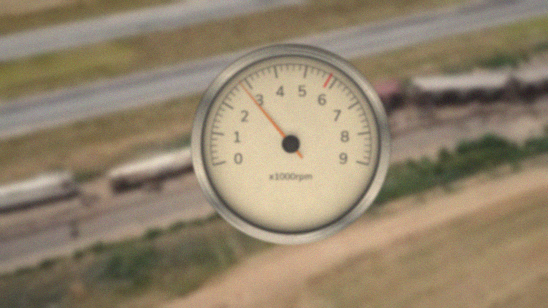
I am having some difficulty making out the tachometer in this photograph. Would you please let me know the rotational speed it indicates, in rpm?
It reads 2800 rpm
